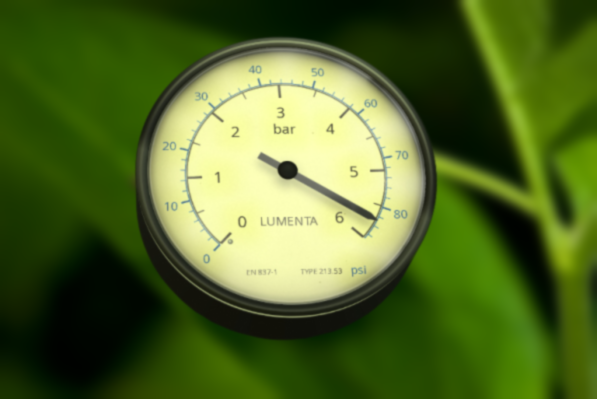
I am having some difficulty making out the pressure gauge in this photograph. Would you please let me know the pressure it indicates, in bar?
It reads 5.75 bar
